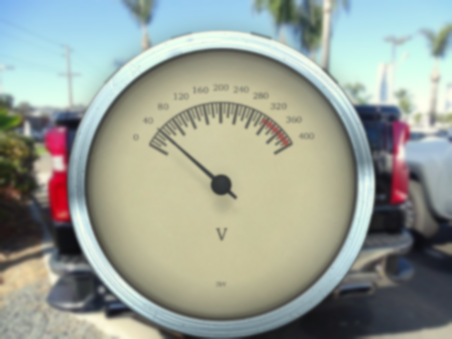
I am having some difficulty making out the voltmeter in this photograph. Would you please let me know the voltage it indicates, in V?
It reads 40 V
